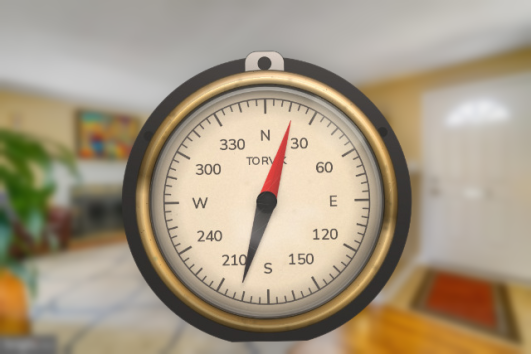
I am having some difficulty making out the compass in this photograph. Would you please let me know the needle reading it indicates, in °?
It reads 17.5 °
